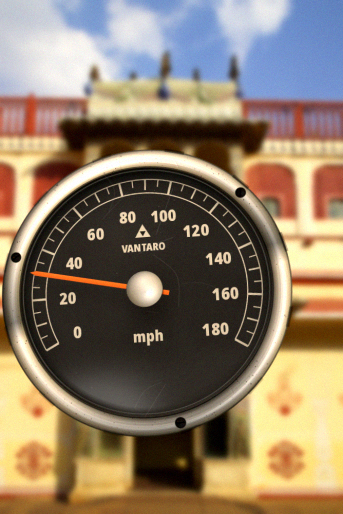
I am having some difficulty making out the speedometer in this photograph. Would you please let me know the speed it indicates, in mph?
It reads 30 mph
